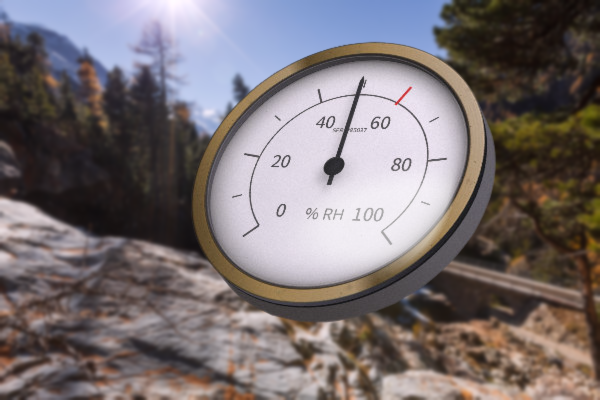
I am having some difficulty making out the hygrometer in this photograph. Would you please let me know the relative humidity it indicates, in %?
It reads 50 %
